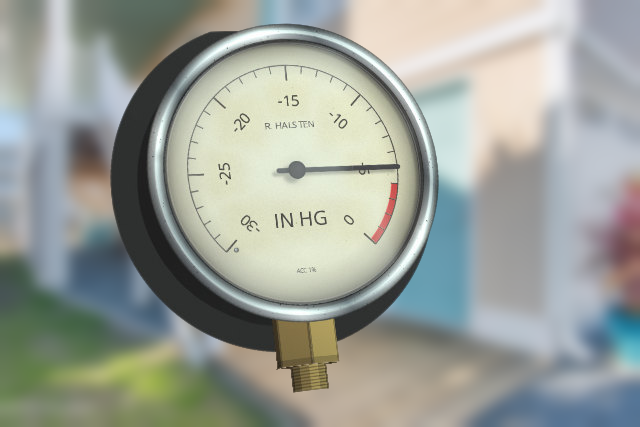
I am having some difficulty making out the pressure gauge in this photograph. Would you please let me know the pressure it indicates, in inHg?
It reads -5 inHg
